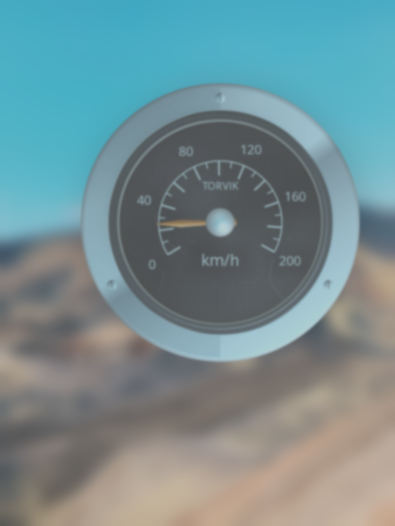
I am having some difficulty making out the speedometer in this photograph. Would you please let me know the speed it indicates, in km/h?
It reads 25 km/h
